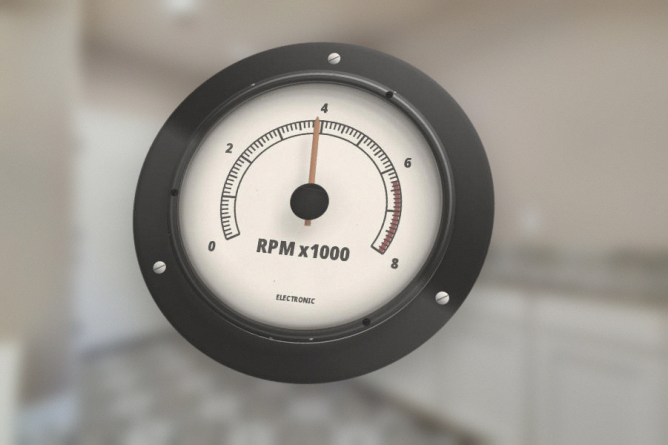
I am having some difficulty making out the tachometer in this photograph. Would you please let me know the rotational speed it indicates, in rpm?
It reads 3900 rpm
